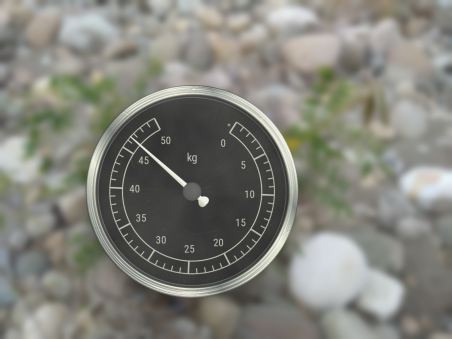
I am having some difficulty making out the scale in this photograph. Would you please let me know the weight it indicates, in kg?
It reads 46.5 kg
